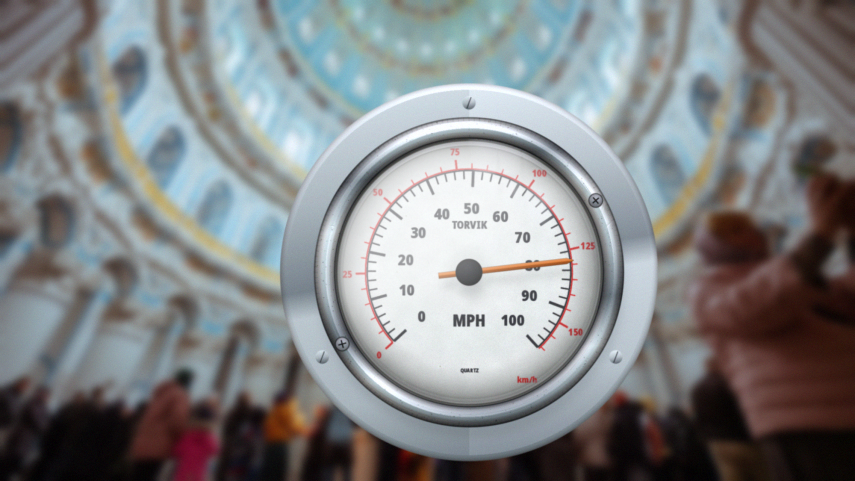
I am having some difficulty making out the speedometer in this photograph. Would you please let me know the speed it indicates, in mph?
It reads 80 mph
